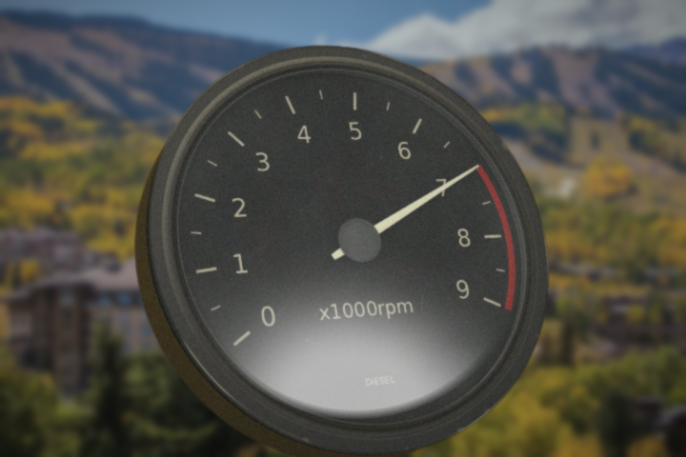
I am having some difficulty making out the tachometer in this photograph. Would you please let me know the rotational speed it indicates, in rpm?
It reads 7000 rpm
